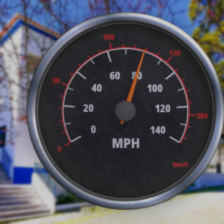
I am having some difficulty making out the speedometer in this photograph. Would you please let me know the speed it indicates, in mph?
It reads 80 mph
